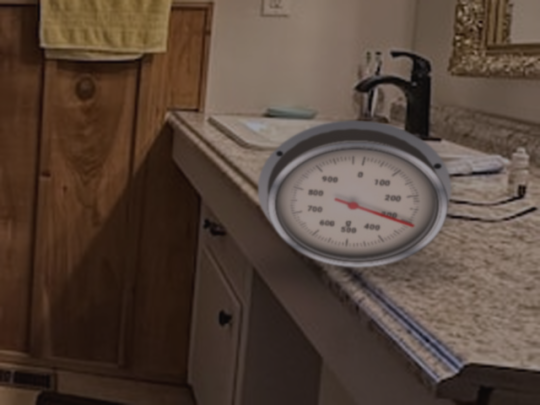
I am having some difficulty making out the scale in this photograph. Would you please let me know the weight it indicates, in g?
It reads 300 g
